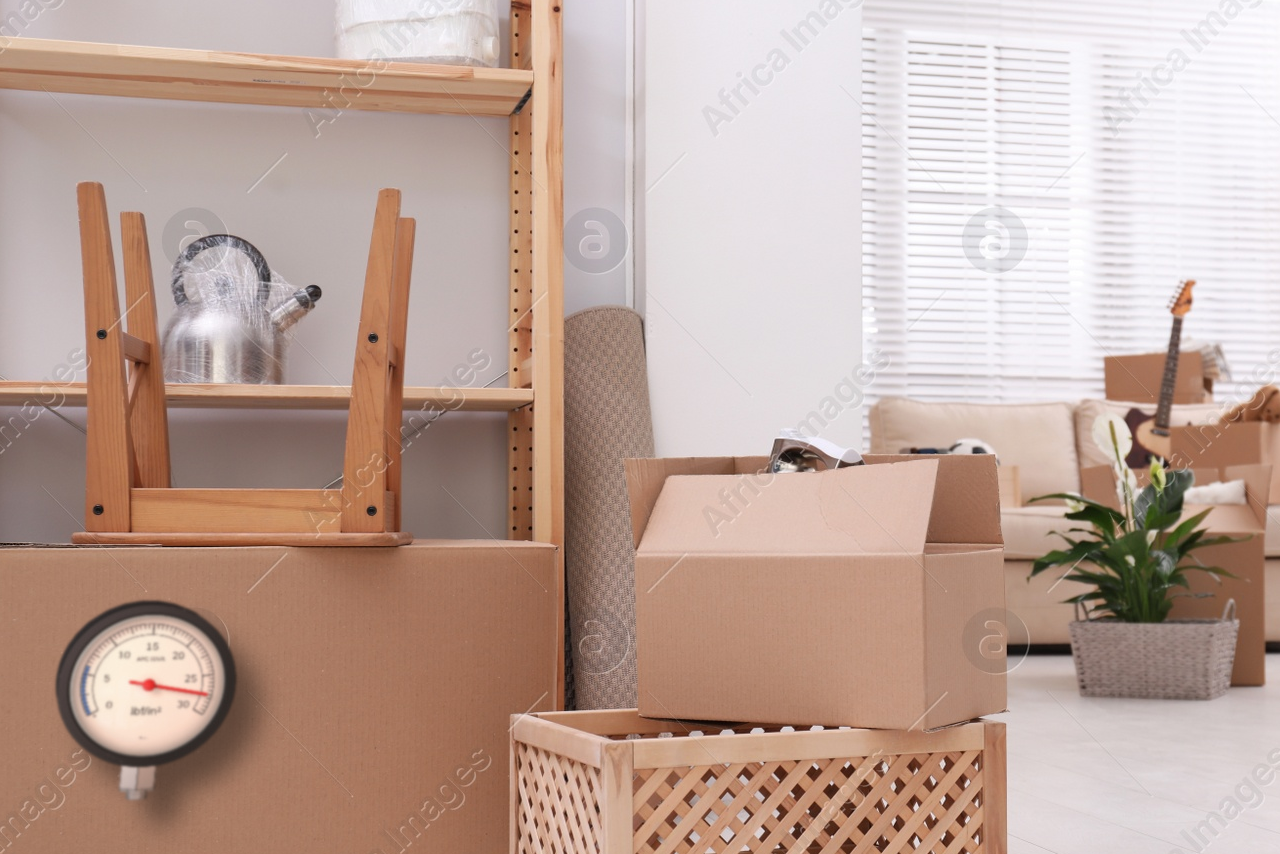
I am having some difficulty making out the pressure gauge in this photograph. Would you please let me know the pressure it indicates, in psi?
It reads 27.5 psi
